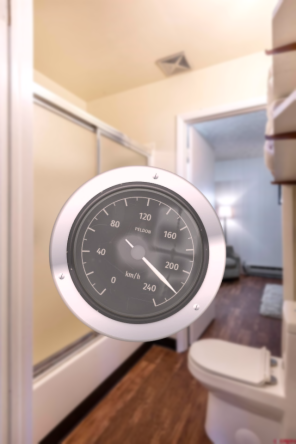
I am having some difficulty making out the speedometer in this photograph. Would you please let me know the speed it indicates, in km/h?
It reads 220 km/h
